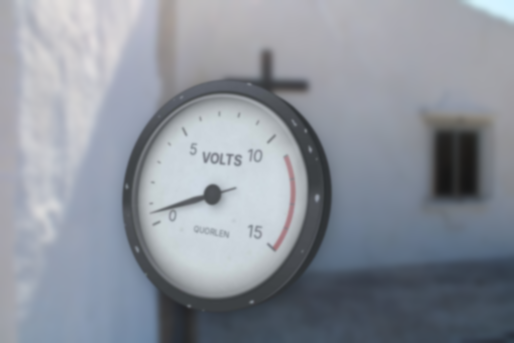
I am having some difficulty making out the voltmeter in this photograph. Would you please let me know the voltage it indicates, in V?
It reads 0.5 V
